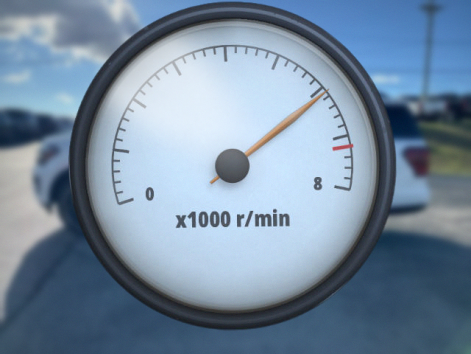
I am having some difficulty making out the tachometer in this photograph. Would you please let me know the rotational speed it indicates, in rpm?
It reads 6100 rpm
